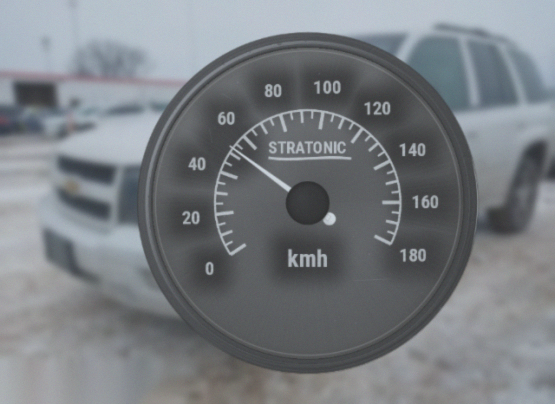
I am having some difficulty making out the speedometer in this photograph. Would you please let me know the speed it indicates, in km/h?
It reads 52.5 km/h
